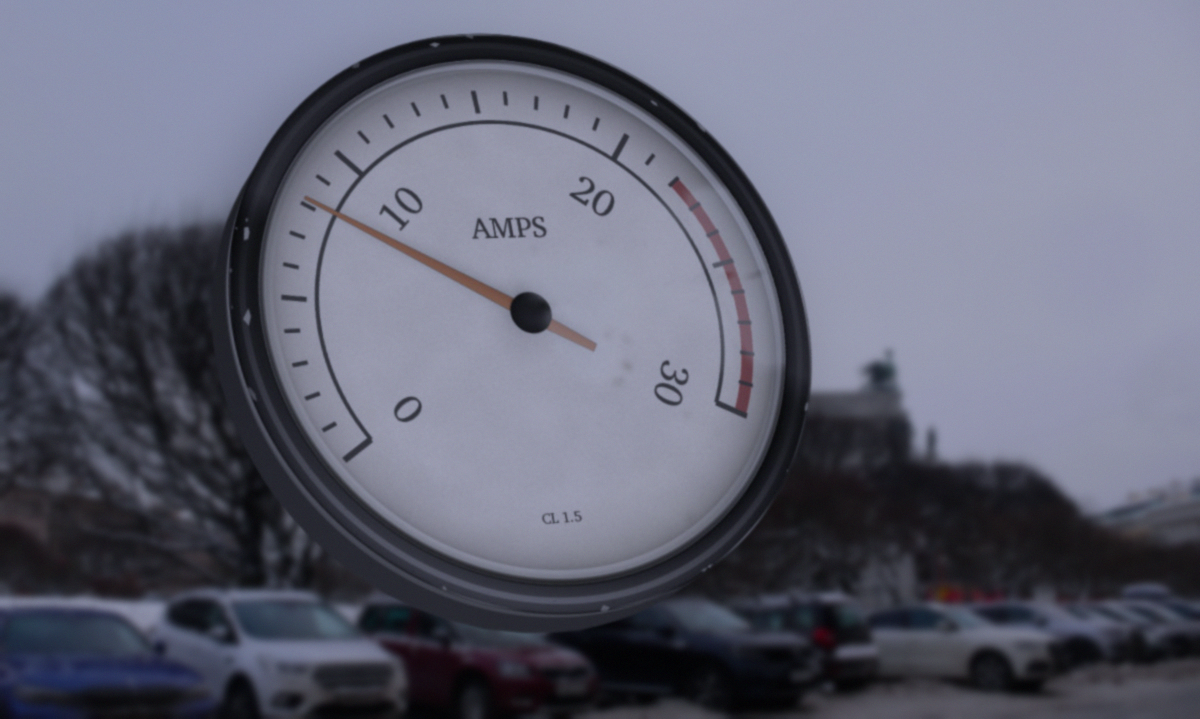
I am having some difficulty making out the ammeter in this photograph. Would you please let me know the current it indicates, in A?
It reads 8 A
